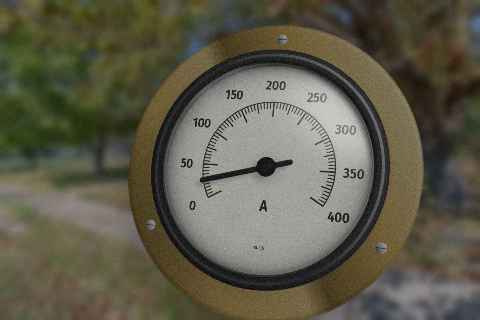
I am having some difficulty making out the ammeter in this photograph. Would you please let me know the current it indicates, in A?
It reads 25 A
